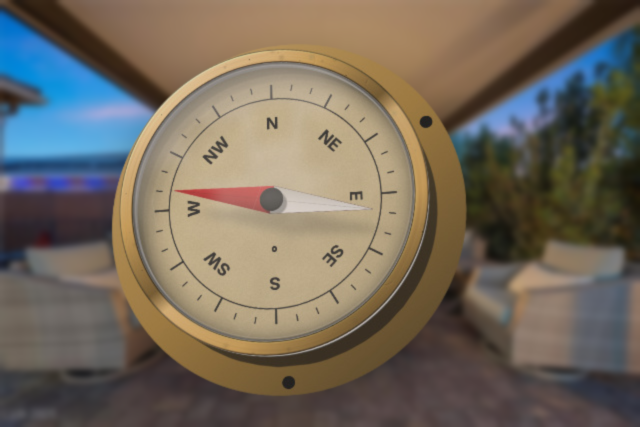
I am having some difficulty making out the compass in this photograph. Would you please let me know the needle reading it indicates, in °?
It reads 280 °
